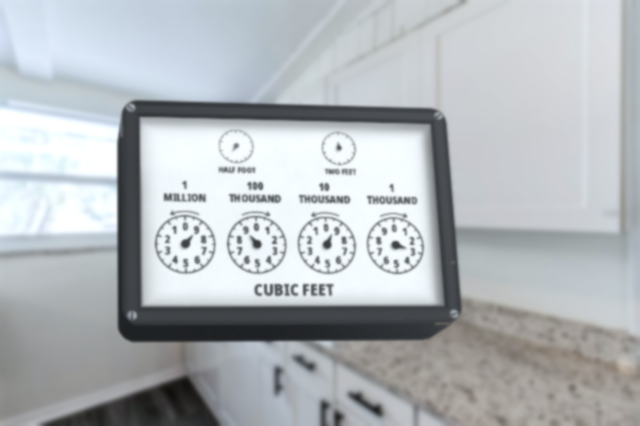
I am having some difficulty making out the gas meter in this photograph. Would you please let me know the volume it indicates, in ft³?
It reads 889300 ft³
